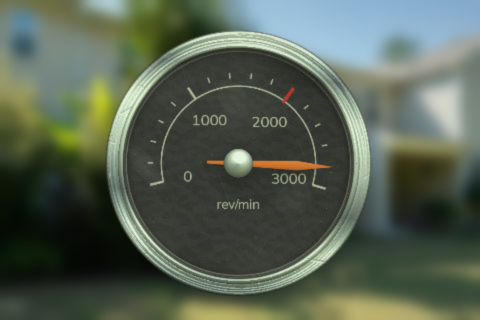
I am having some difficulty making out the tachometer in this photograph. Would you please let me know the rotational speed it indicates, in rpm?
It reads 2800 rpm
